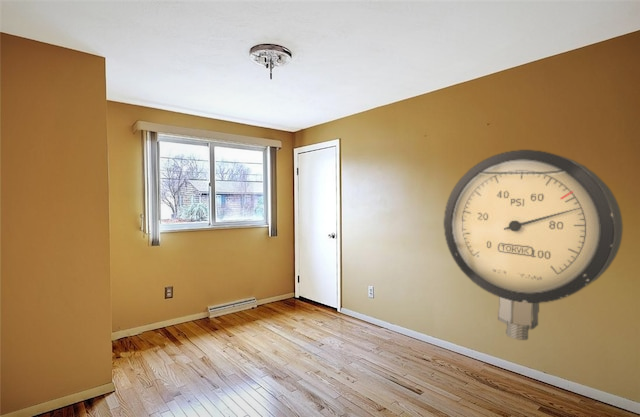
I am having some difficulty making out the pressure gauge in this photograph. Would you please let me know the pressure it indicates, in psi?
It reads 74 psi
